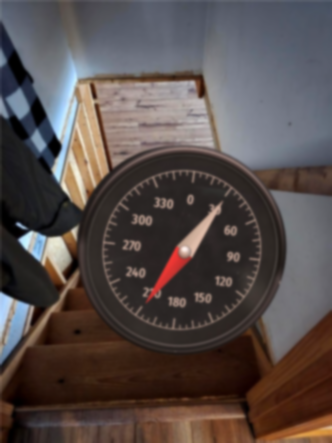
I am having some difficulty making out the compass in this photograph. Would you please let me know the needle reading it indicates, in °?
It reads 210 °
